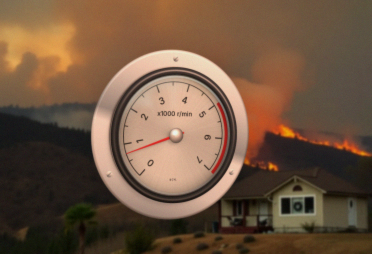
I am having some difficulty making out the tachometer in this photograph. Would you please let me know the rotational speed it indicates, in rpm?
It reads 750 rpm
